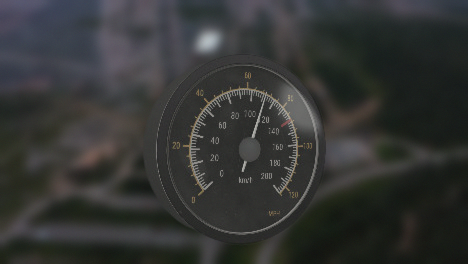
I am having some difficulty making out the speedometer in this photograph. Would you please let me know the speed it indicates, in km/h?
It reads 110 km/h
